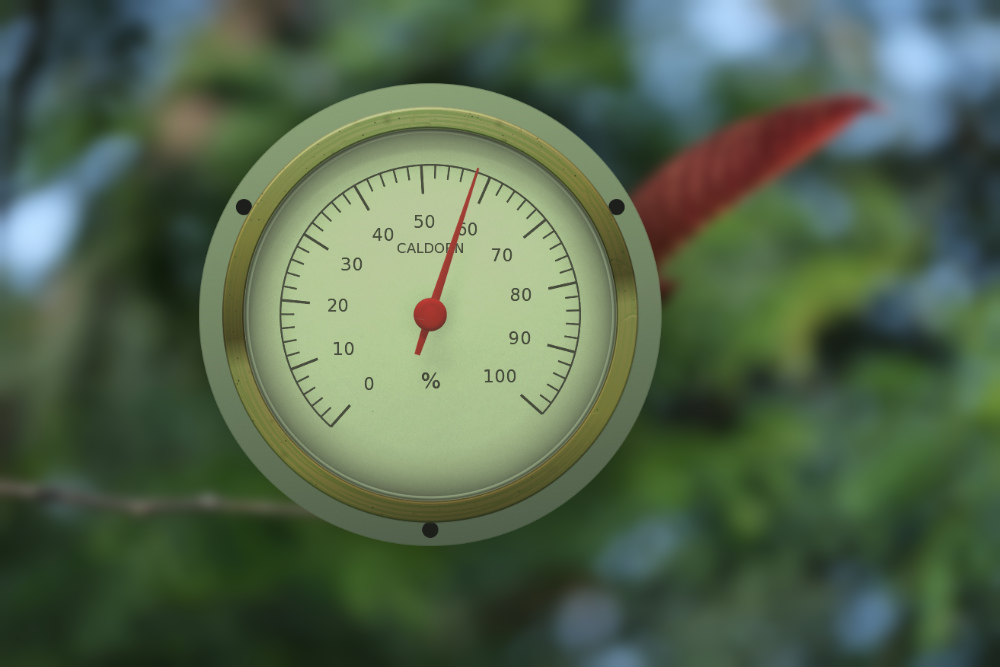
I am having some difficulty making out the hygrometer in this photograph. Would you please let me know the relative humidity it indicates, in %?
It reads 58 %
